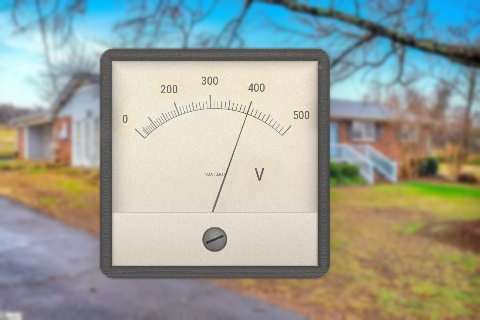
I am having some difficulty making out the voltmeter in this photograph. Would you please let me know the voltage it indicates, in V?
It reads 400 V
